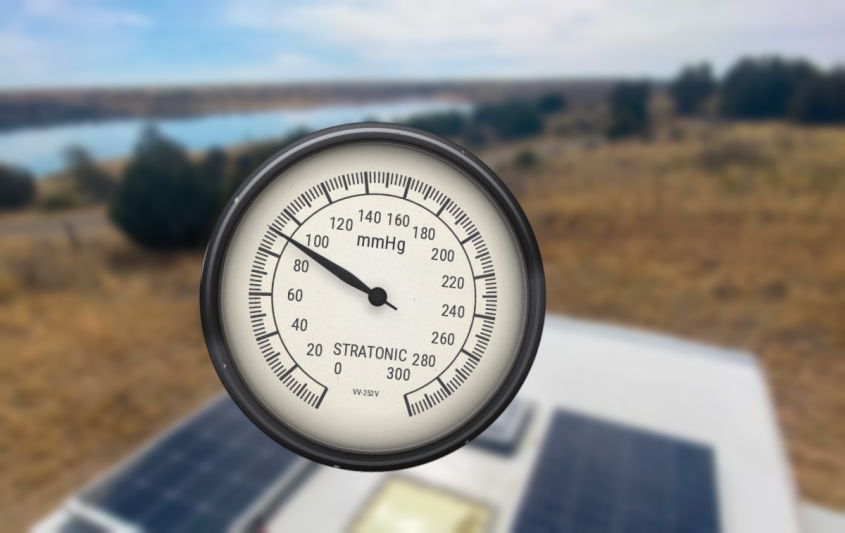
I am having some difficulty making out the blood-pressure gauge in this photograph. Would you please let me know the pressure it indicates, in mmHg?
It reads 90 mmHg
